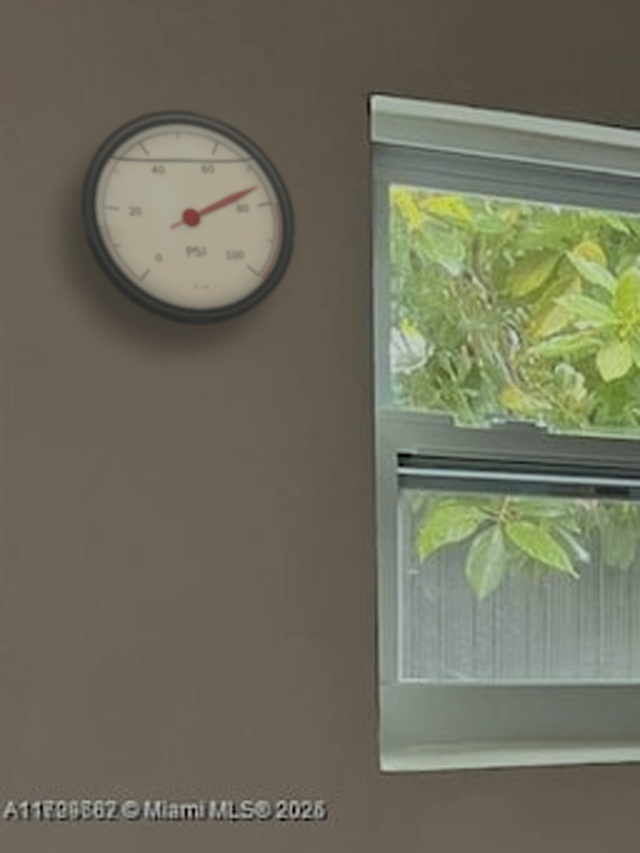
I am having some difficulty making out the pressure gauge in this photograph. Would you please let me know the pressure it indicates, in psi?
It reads 75 psi
